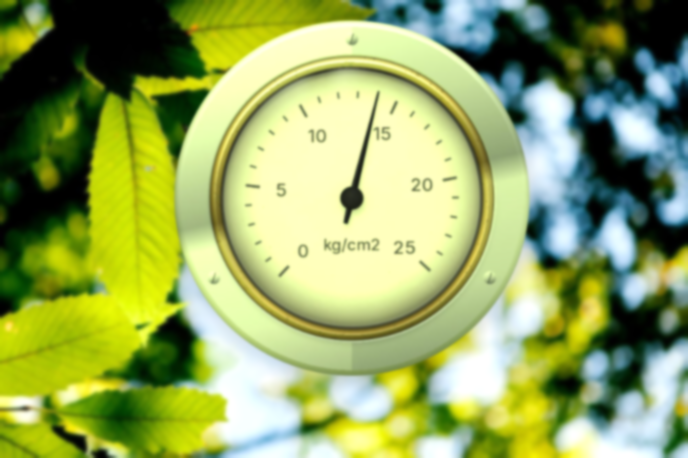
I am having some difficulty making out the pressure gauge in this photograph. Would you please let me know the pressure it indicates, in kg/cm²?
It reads 14 kg/cm²
